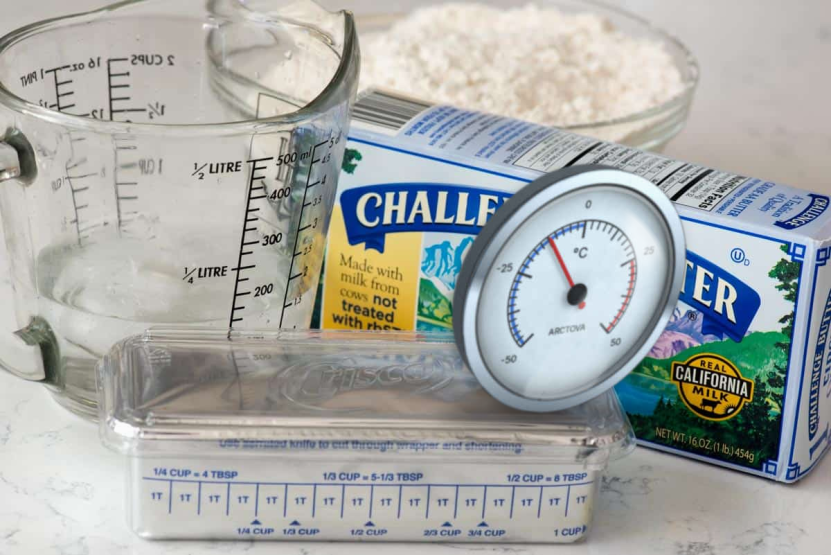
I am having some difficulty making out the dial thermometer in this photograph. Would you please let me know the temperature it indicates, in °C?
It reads -12.5 °C
